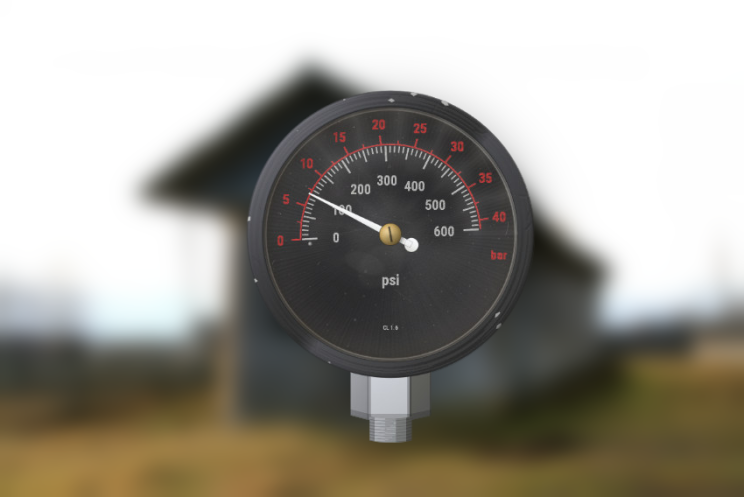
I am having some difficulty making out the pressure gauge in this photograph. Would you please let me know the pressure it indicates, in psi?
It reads 100 psi
